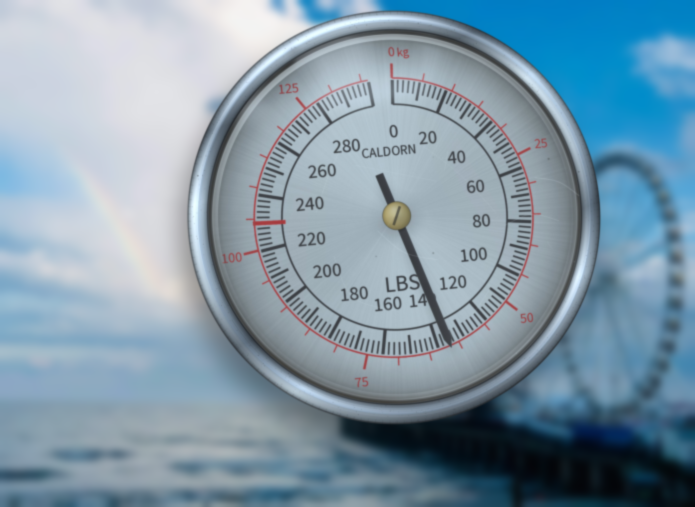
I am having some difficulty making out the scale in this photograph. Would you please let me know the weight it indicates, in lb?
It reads 136 lb
